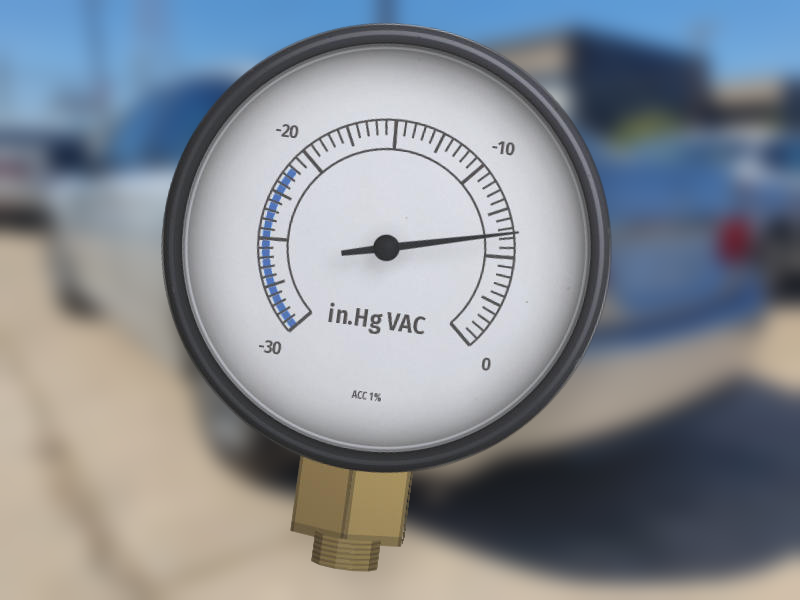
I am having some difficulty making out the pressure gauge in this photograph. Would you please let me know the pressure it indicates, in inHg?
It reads -6.25 inHg
